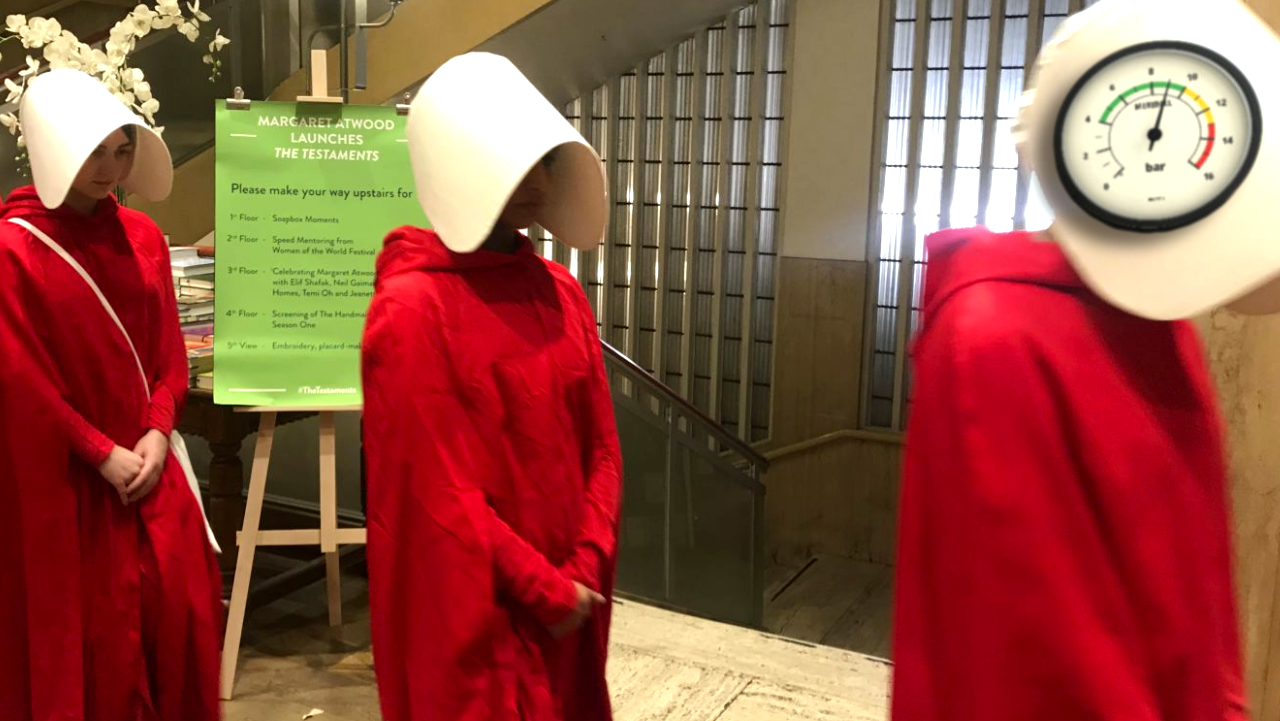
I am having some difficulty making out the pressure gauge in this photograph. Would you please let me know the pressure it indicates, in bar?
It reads 9 bar
